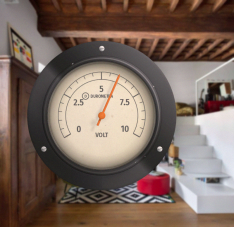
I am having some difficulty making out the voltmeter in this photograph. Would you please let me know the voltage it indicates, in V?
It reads 6 V
